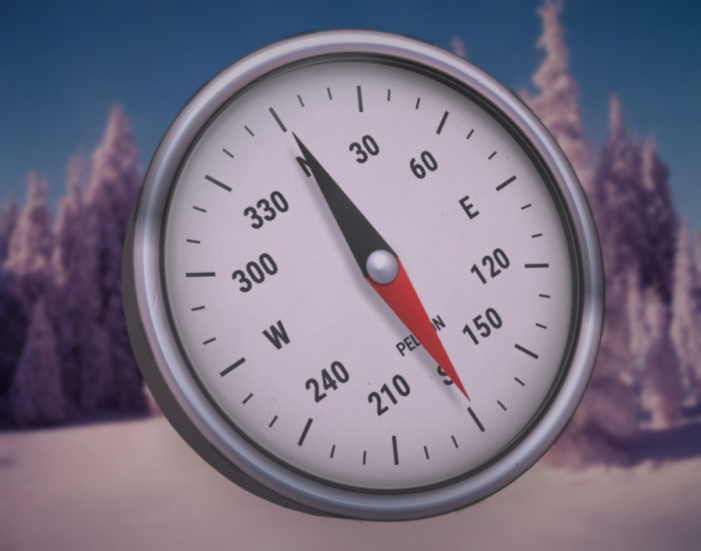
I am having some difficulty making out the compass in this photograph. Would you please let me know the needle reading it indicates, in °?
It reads 180 °
